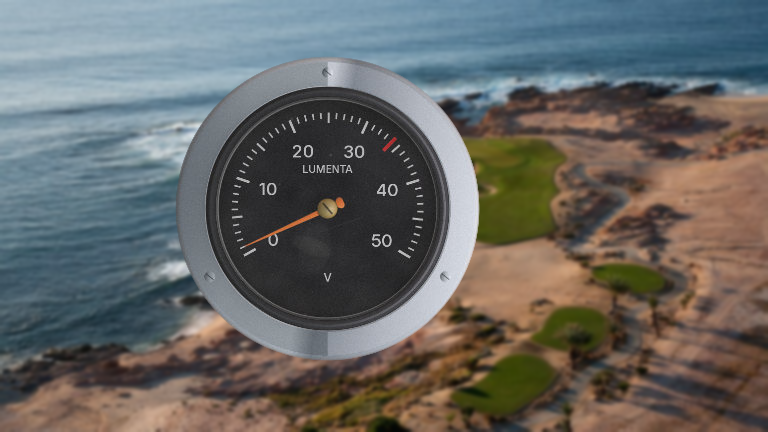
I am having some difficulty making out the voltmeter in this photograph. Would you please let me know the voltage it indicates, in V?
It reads 1 V
